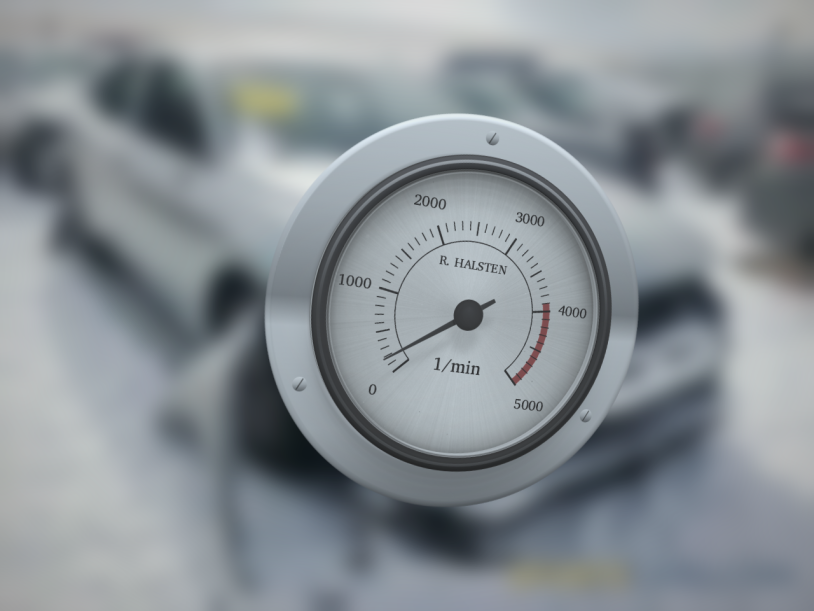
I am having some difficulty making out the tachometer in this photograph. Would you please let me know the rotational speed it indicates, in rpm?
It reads 200 rpm
